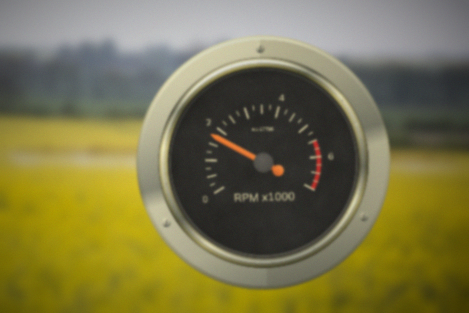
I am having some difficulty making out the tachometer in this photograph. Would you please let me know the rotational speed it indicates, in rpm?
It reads 1750 rpm
